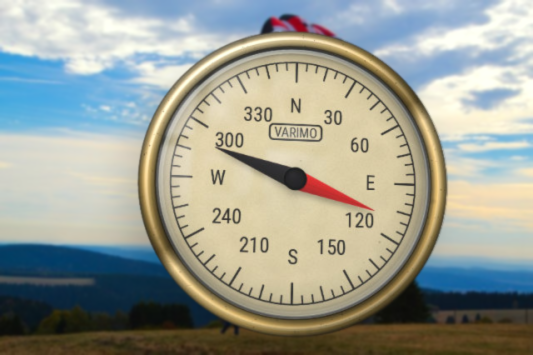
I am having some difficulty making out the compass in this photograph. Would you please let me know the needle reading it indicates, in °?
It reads 110 °
